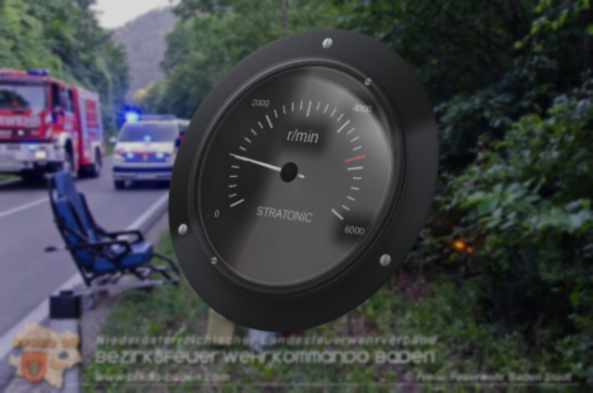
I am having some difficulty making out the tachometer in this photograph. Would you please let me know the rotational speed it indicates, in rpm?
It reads 1000 rpm
